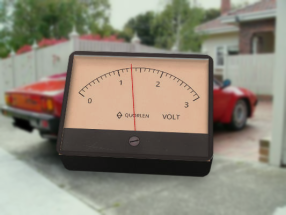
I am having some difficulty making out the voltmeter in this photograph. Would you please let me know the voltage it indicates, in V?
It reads 1.3 V
